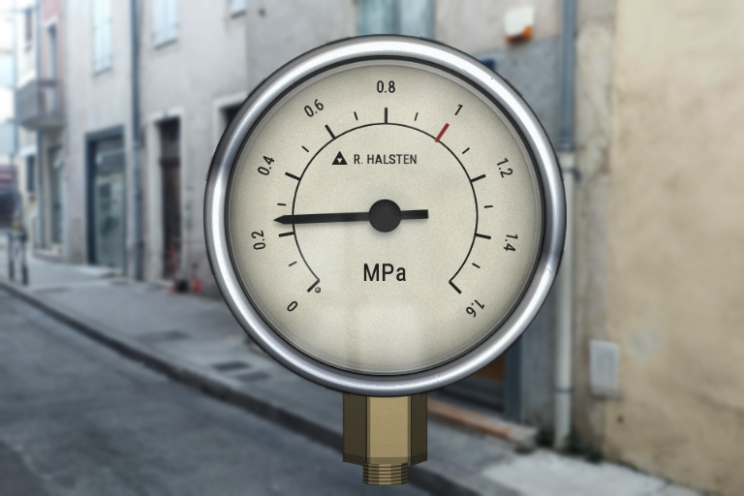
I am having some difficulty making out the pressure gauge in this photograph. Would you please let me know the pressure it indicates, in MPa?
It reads 0.25 MPa
